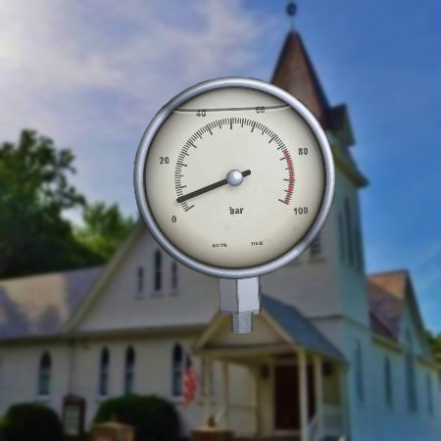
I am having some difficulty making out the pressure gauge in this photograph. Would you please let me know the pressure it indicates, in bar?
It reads 5 bar
